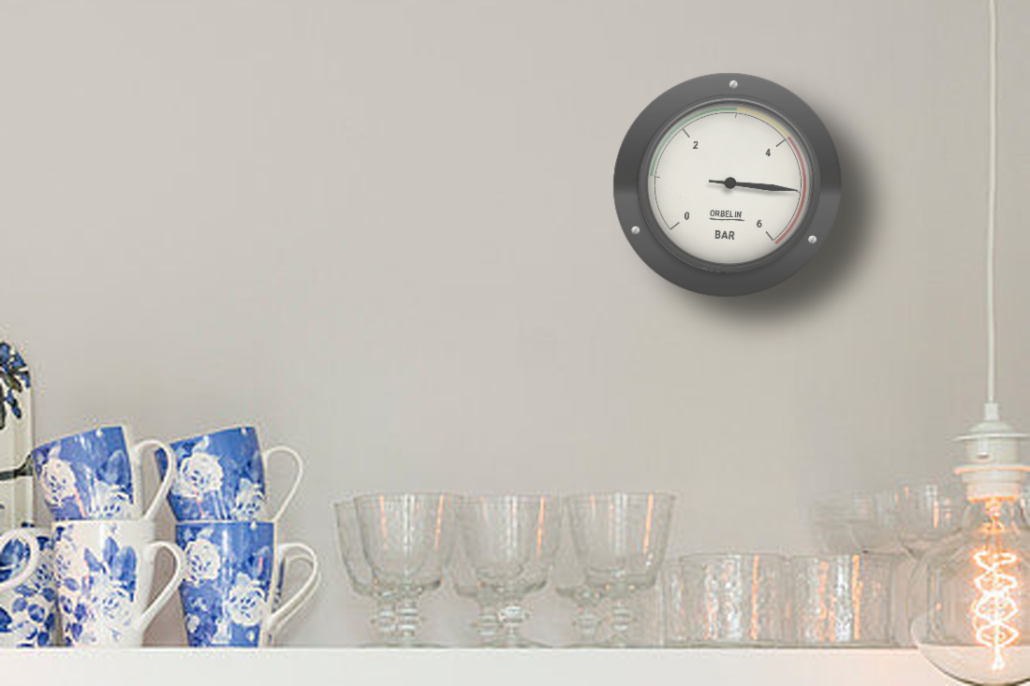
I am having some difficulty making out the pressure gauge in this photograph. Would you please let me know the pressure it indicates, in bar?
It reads 5 bar
